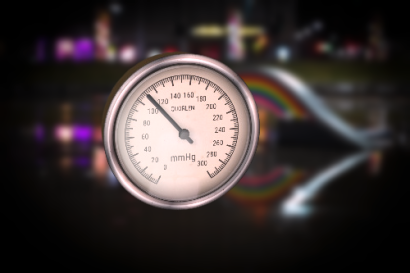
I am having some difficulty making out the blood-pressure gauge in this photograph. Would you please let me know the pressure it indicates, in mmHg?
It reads 110 mmHg
